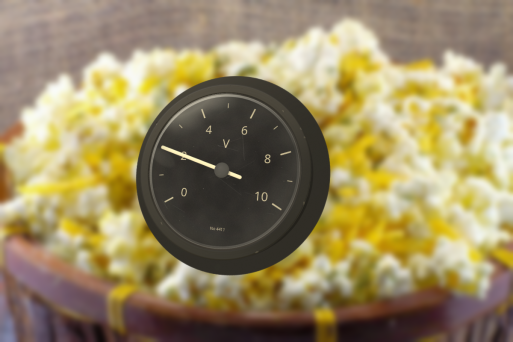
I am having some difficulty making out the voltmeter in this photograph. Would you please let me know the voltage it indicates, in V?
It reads 2 V
